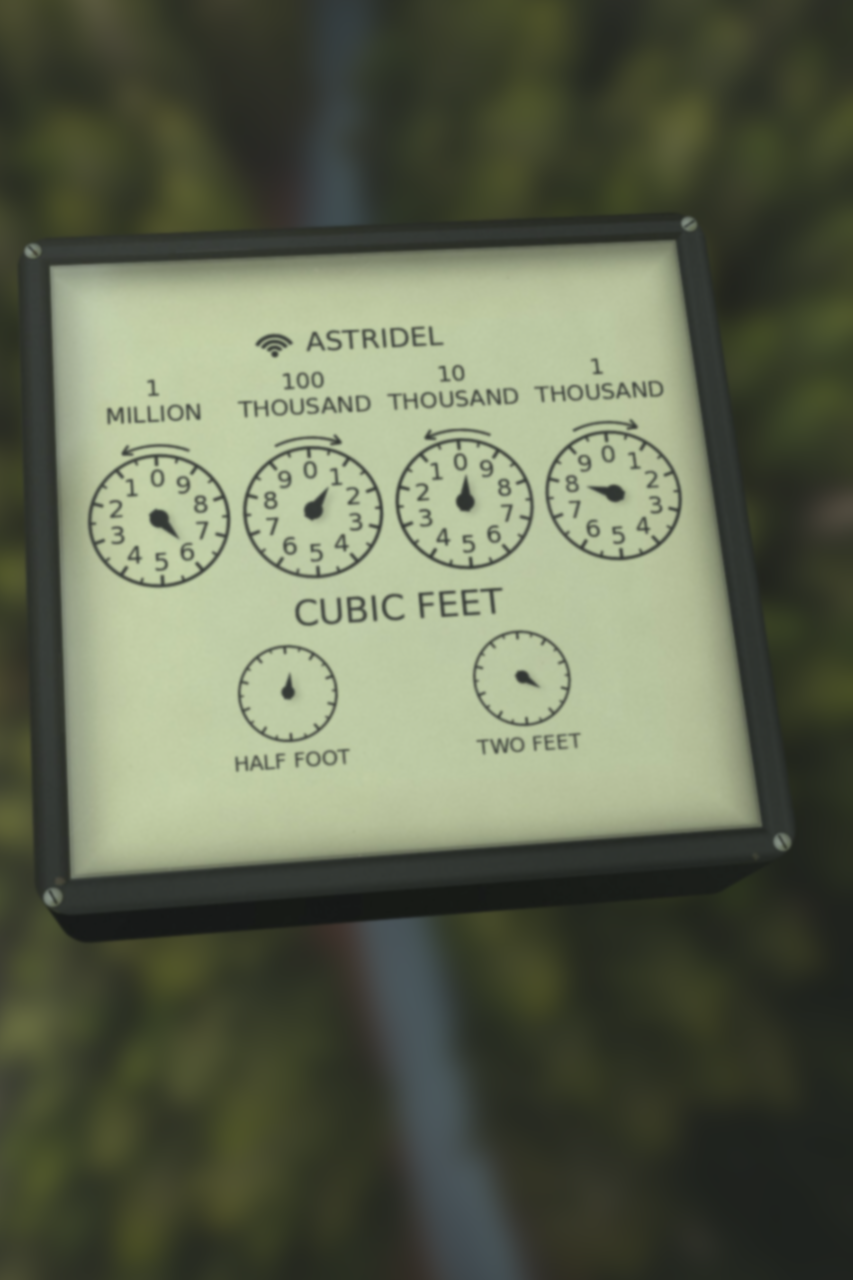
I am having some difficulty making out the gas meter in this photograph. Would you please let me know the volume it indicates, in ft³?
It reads 609800 ft³
